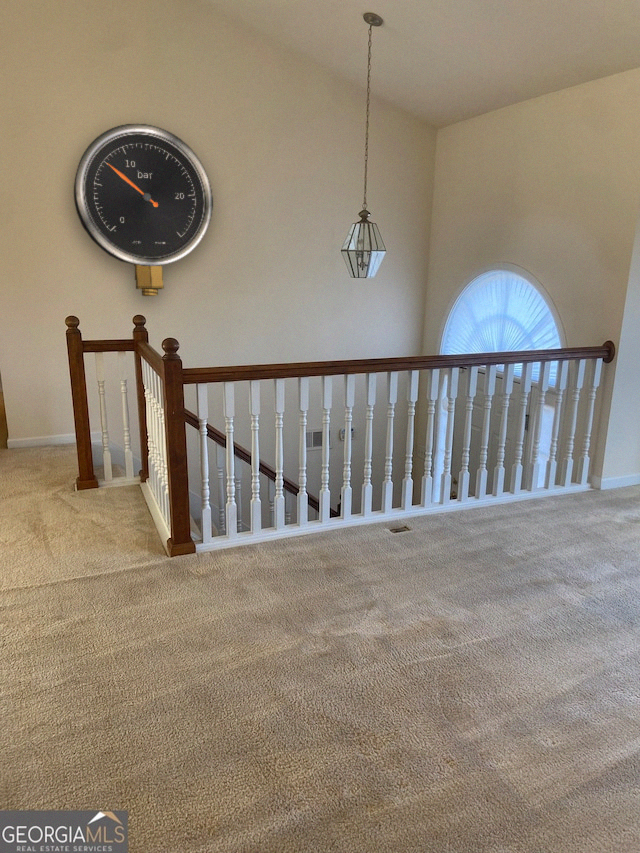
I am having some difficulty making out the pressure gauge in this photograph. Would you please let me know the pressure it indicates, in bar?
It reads 7.5 bar
